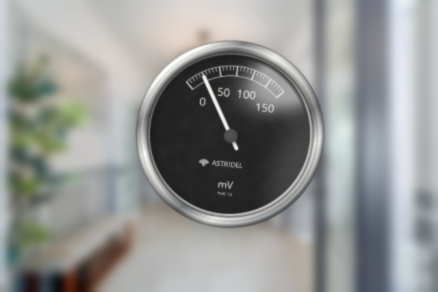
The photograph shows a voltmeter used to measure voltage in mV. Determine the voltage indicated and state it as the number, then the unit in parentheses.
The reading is 25 (mV)
